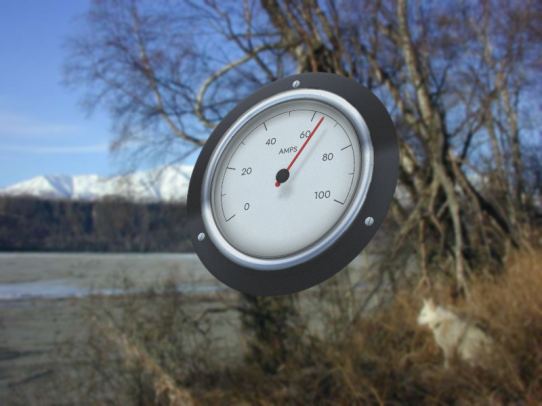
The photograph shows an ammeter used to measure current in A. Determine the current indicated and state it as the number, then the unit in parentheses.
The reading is 65 (A)
